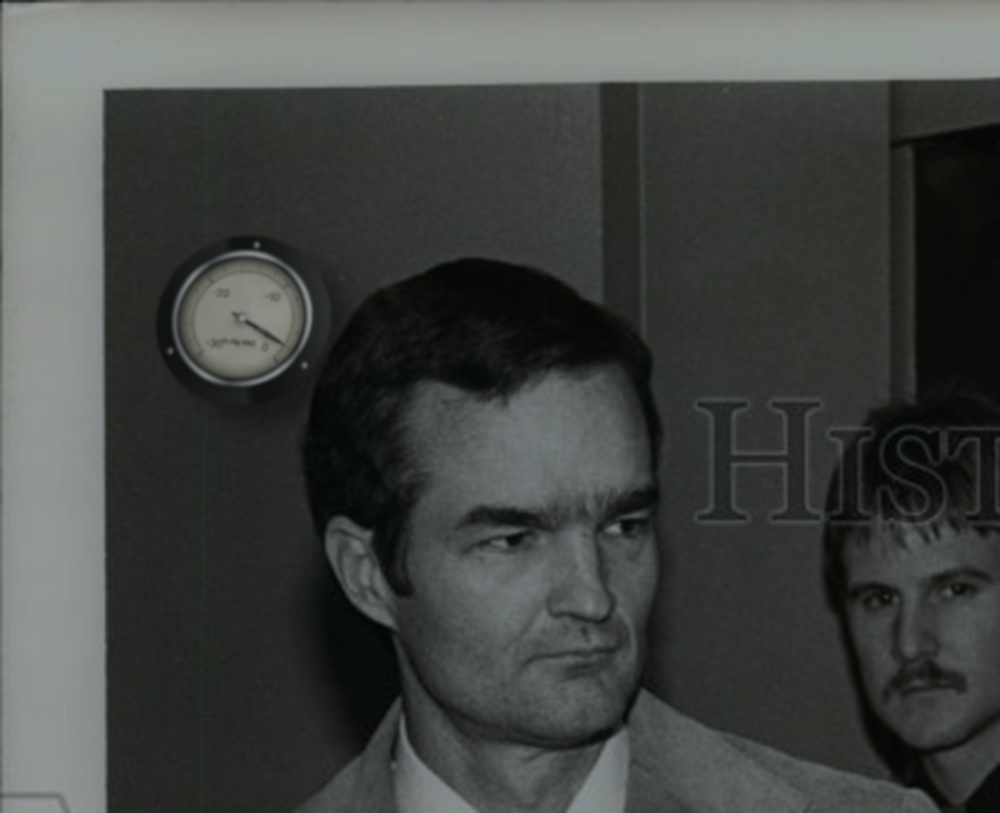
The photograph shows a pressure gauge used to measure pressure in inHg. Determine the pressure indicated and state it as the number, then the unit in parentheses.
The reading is -2 (inHg)
